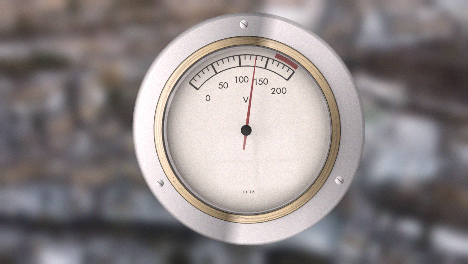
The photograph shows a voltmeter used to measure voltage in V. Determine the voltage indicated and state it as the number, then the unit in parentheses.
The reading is 130 (V)
